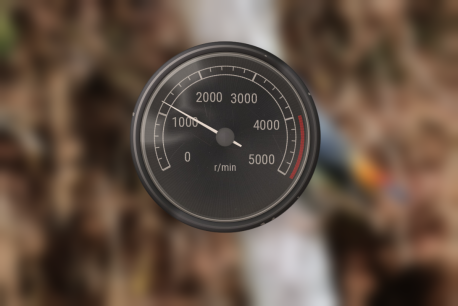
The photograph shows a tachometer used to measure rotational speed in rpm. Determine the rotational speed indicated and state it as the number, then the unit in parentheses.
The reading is 1200 (rpm)
